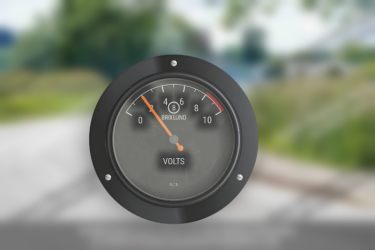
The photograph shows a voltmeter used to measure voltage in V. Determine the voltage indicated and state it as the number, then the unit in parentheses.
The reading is 2 (V)
